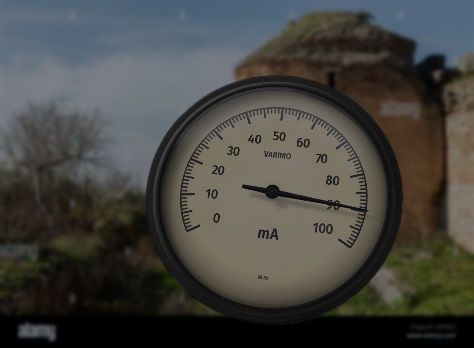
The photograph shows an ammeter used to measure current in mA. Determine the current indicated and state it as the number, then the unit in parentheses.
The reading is 90 (mA)
